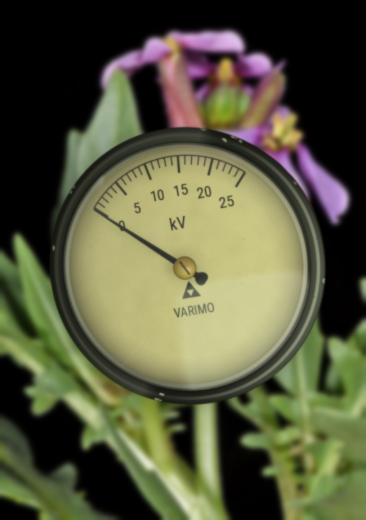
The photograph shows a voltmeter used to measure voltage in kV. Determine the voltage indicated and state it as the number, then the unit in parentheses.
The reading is 0 (kV)
